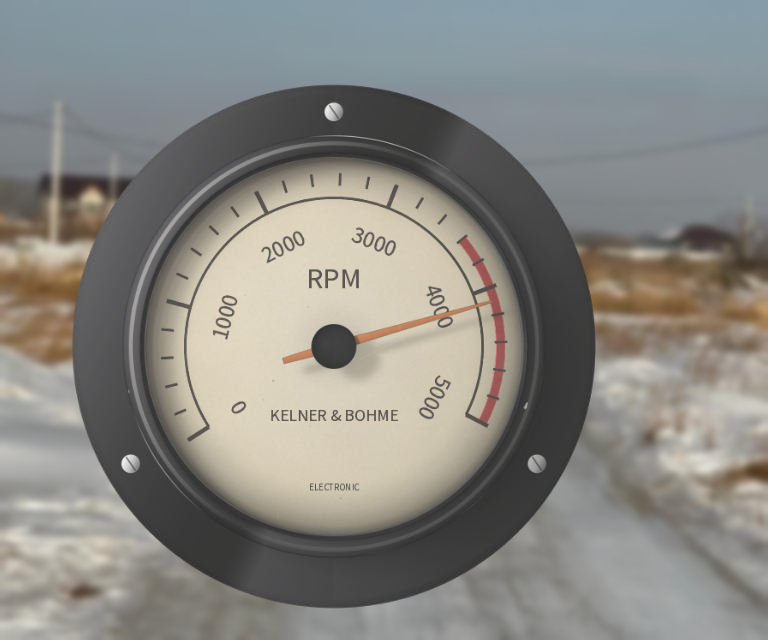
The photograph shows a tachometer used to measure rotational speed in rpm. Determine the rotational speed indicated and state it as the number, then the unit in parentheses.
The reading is 4100 (rpm)
